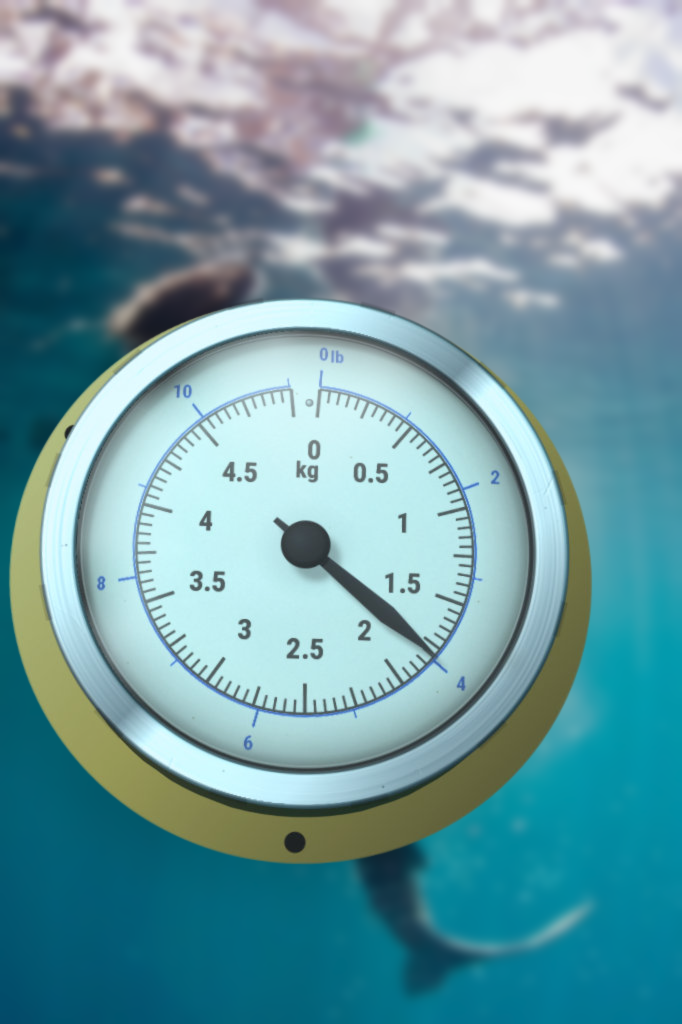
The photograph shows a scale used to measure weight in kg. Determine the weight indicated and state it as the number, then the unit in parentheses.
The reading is 1.8 (kg)
